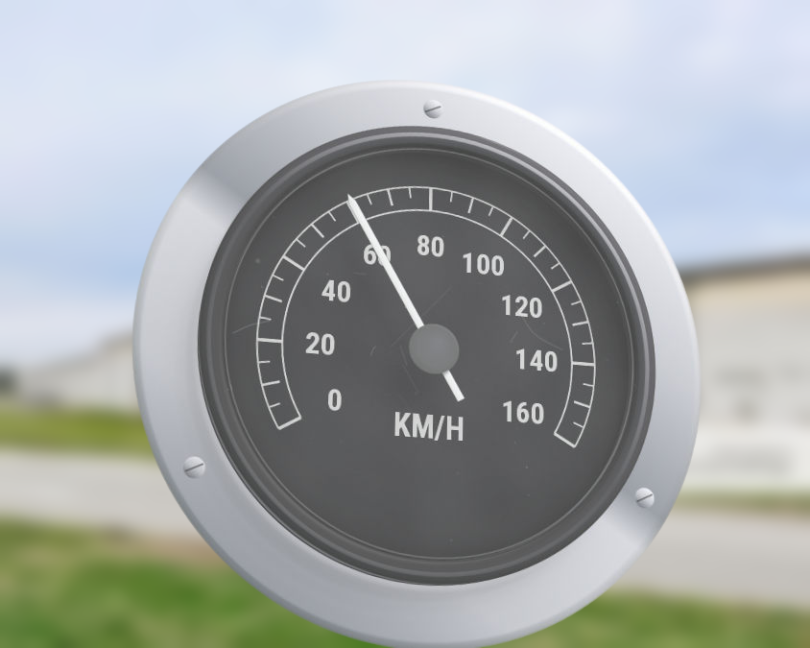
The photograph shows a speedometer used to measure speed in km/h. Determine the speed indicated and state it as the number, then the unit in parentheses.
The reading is 60 (km/h)
